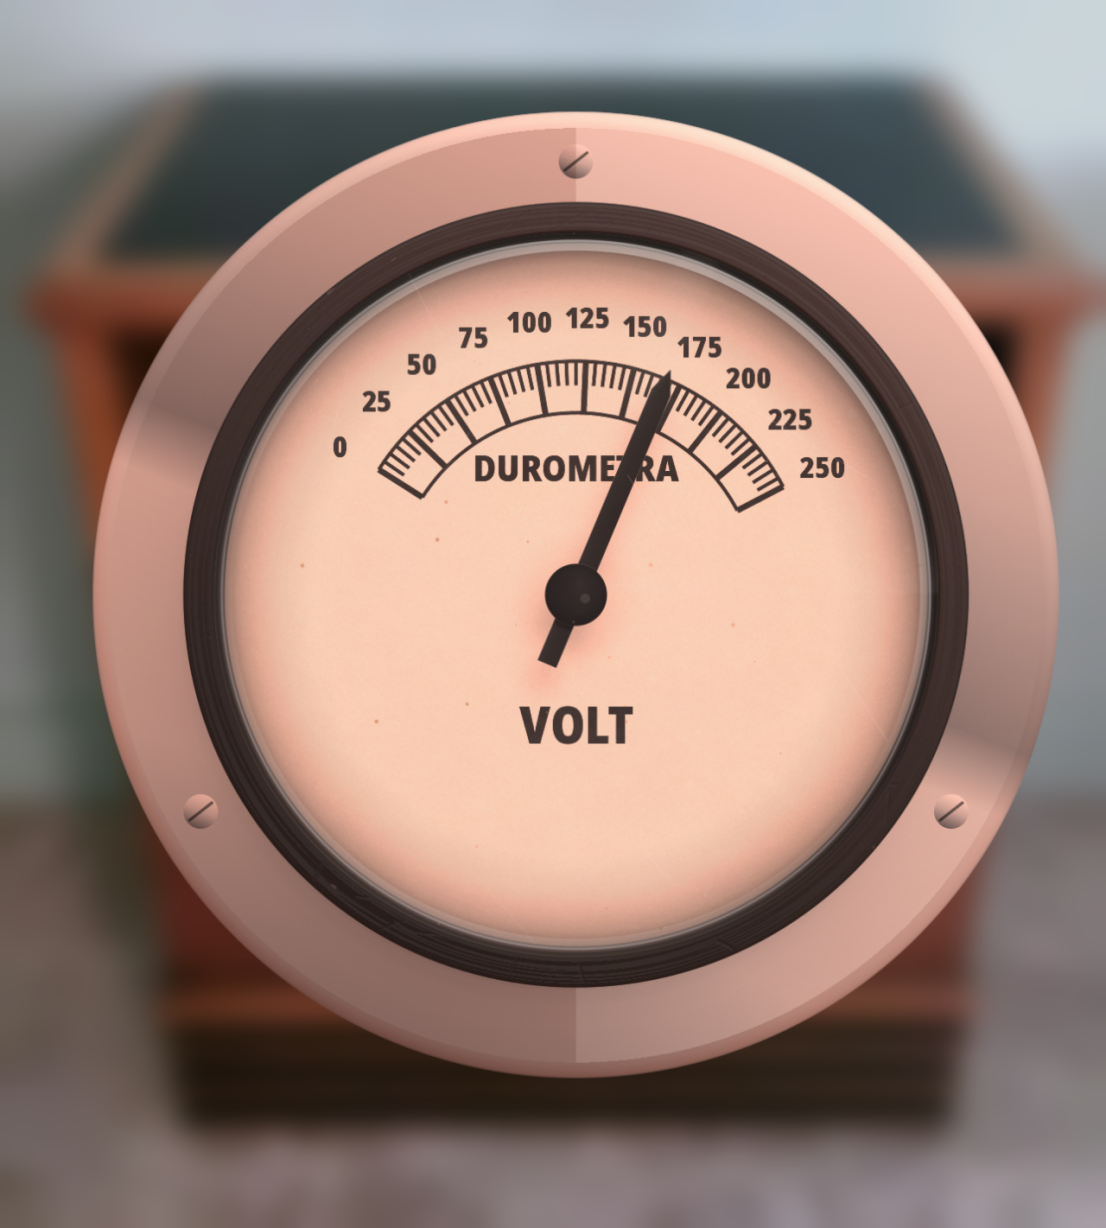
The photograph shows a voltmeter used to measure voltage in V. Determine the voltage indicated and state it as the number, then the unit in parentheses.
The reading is 167.5 (V)
